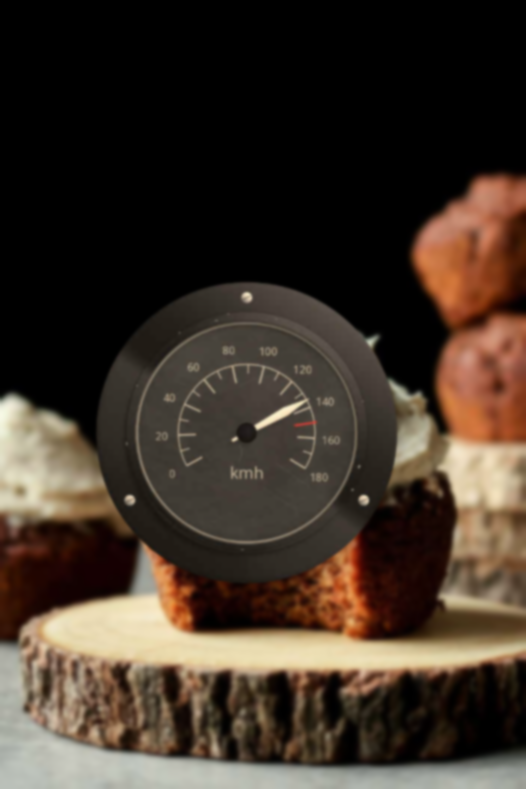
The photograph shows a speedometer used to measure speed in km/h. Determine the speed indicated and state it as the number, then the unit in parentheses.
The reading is 135 (km/h)
